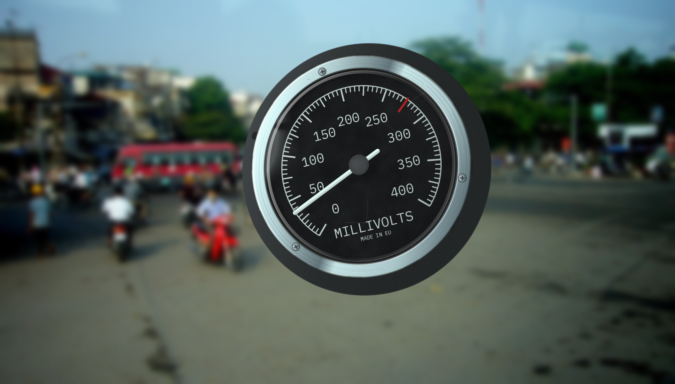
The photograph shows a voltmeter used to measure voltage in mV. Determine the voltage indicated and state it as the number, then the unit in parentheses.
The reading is 35 (mV)
